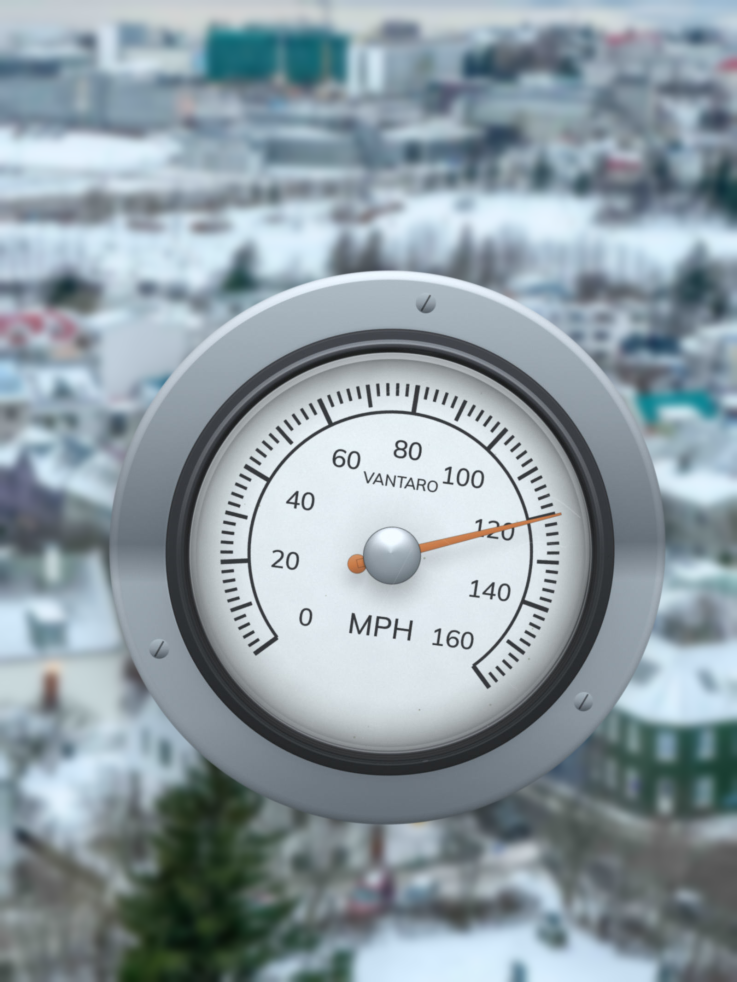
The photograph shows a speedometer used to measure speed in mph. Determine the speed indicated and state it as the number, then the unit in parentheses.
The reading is 120 (mph)
